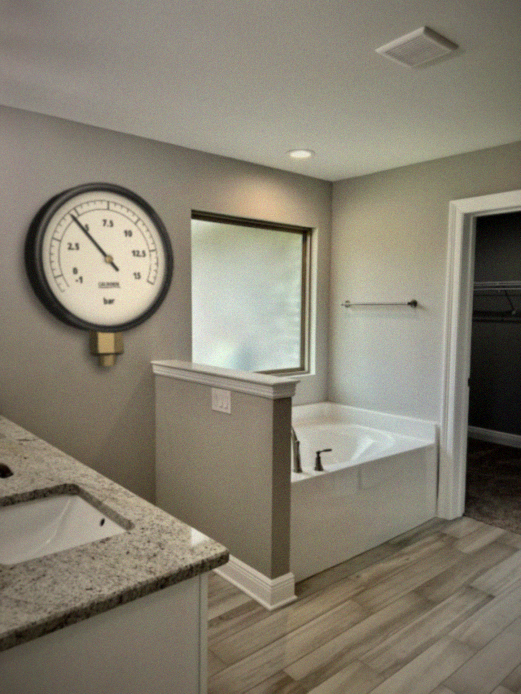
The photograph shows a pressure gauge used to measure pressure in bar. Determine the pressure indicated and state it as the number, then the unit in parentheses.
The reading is 4.5 (bar)
